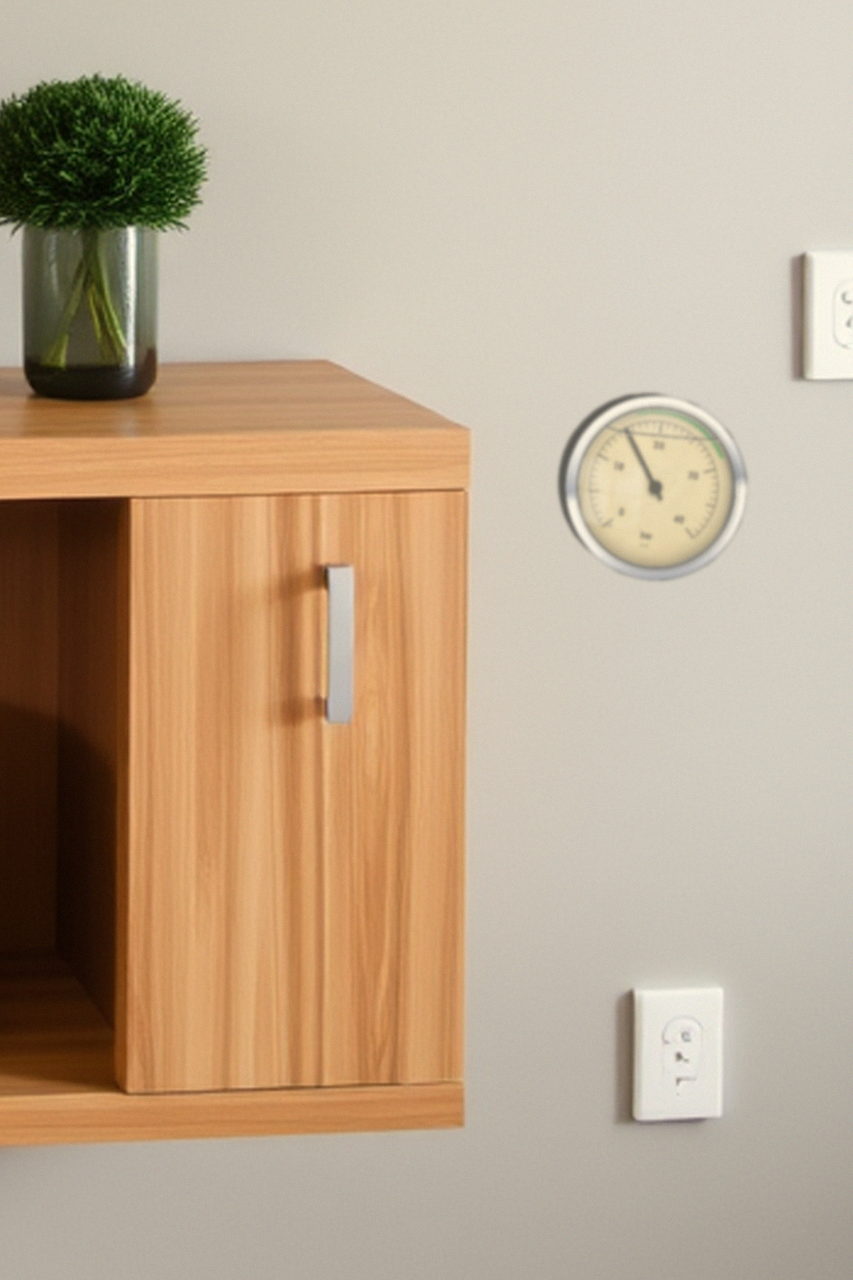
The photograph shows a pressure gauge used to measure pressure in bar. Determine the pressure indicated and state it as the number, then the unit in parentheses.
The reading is 15 (bar)
